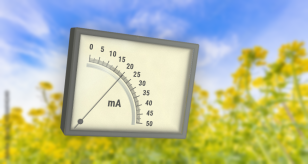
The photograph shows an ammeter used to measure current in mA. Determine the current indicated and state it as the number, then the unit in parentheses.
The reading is 20 (mA)
